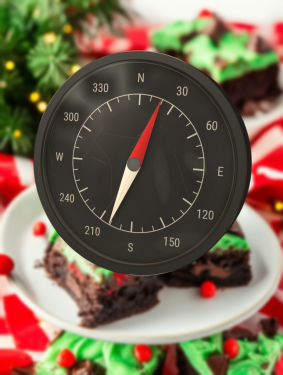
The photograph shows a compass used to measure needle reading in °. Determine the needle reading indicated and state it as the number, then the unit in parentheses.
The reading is 20 (°)
